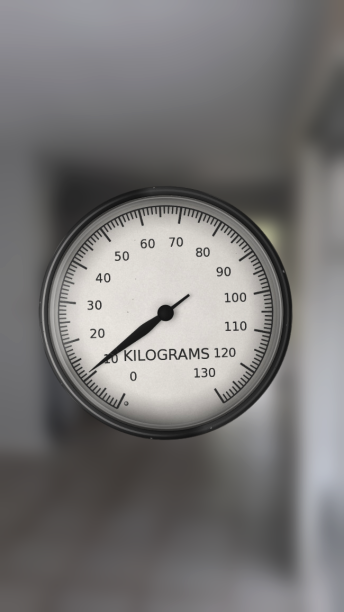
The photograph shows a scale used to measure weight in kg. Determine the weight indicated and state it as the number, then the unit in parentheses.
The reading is 11 (kg)
